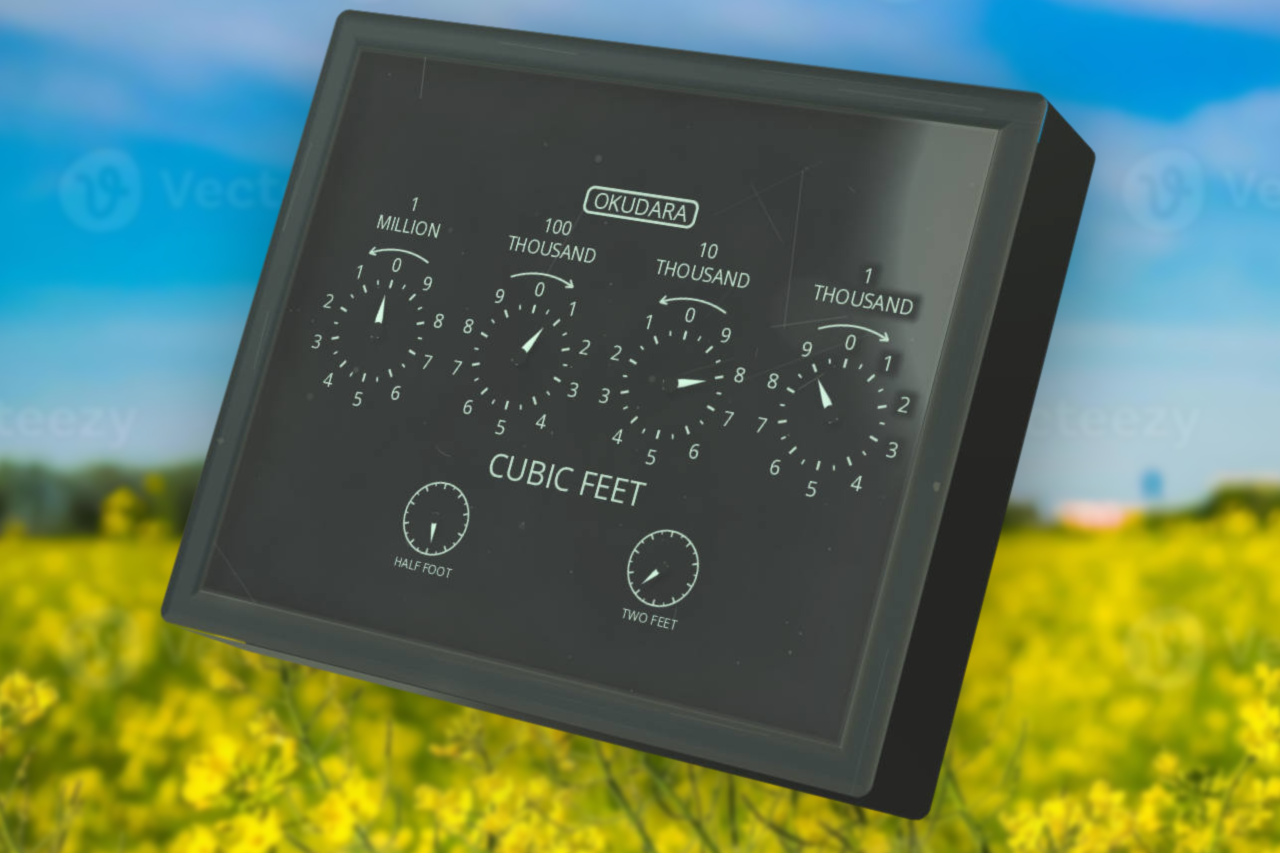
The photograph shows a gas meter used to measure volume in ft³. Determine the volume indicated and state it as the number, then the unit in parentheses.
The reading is 7900 (ft³)
